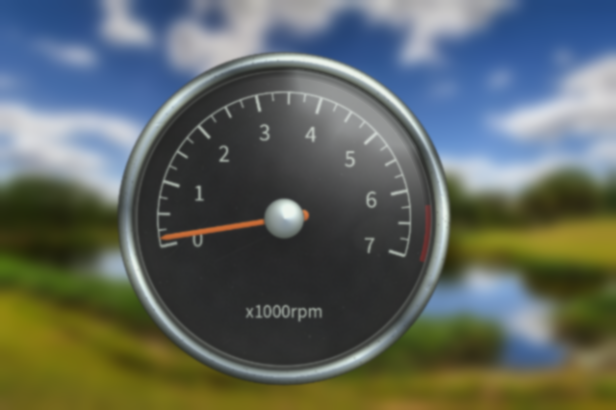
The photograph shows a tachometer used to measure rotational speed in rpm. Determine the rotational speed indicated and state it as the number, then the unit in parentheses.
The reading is 125 (rpm)
